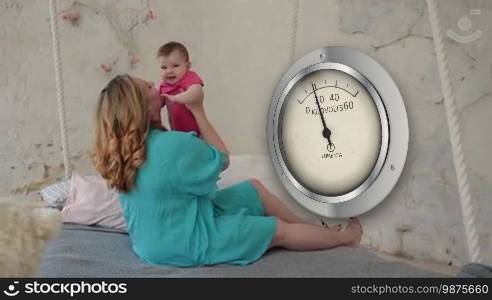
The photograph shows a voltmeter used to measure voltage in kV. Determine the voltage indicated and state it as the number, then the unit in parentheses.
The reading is 20 (kV)
